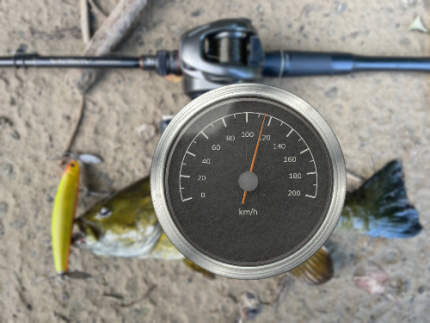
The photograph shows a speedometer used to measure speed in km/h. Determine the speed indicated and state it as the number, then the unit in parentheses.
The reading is 115 (km/h)
